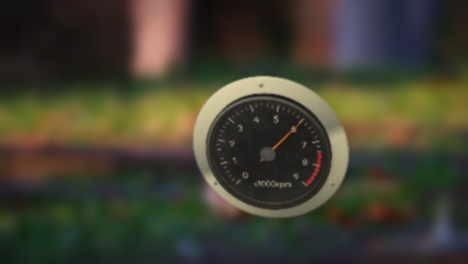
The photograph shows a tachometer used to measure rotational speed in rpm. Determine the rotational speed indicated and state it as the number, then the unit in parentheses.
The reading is 6000 (rpm)
